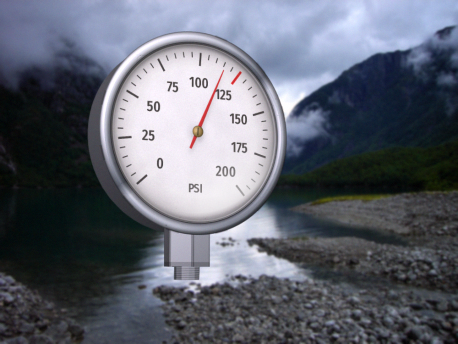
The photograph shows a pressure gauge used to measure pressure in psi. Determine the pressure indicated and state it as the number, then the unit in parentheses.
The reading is 115 (psi)
